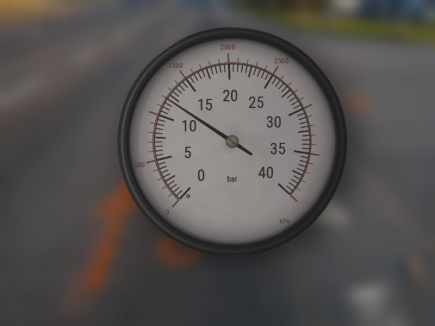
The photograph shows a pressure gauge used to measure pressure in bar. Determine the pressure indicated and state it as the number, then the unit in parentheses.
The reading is 12 (bar)
